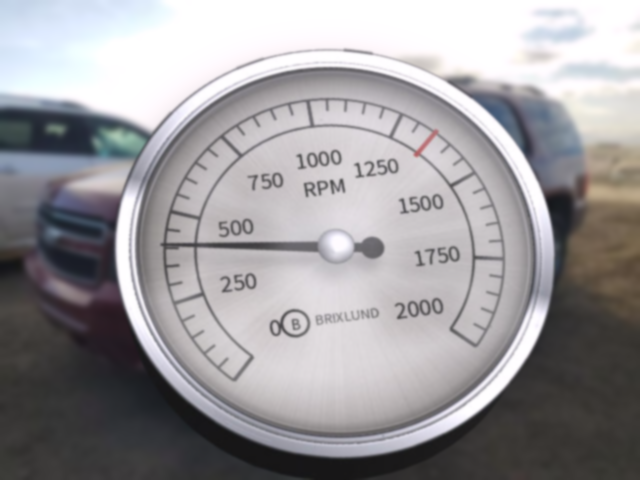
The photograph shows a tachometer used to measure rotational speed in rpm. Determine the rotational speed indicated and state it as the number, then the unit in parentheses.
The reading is 400 (rpm)
